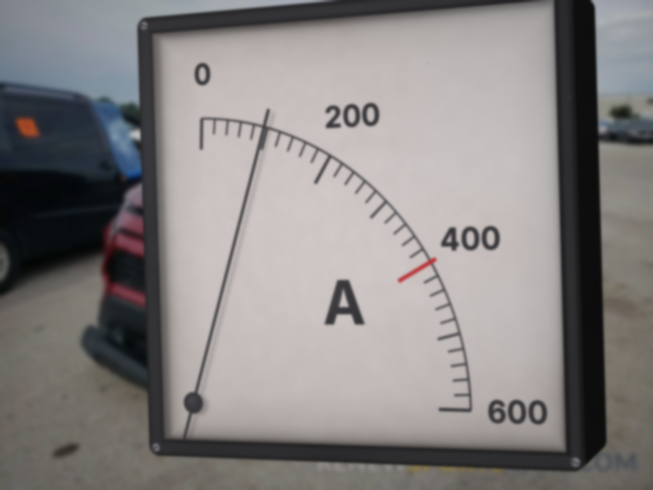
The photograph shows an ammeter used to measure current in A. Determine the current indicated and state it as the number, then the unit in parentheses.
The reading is 100 (A)
